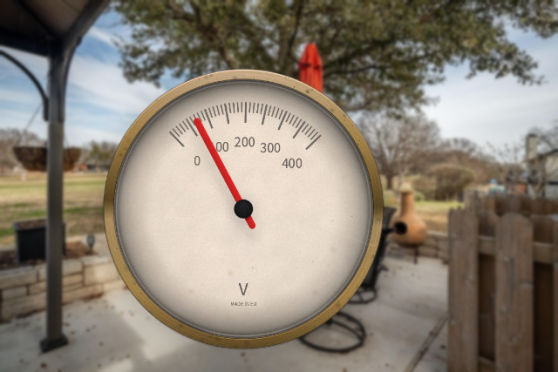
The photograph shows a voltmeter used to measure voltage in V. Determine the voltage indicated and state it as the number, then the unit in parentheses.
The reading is 70 (V)
